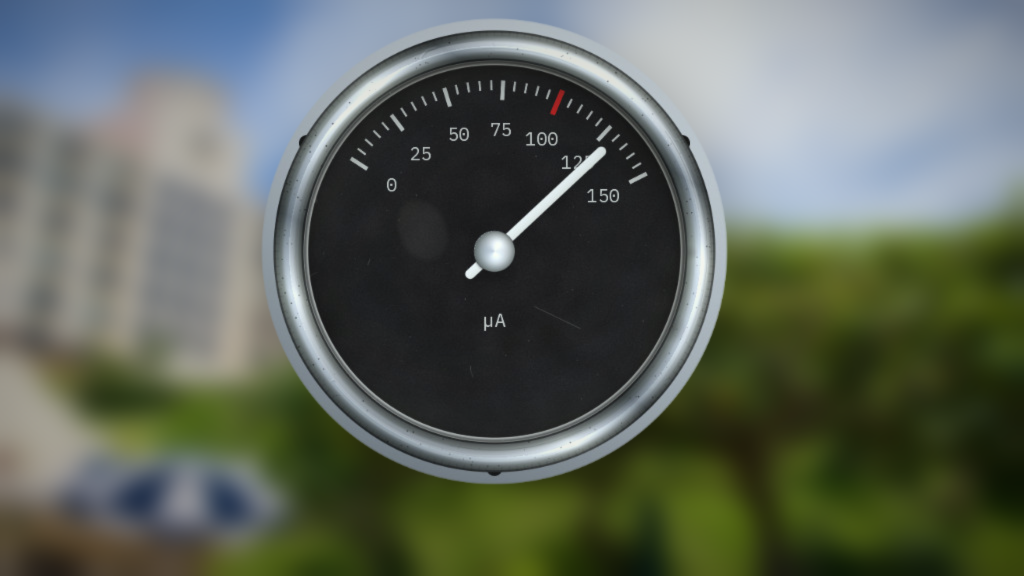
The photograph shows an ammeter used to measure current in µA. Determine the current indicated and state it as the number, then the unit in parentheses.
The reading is 130 (µA)
